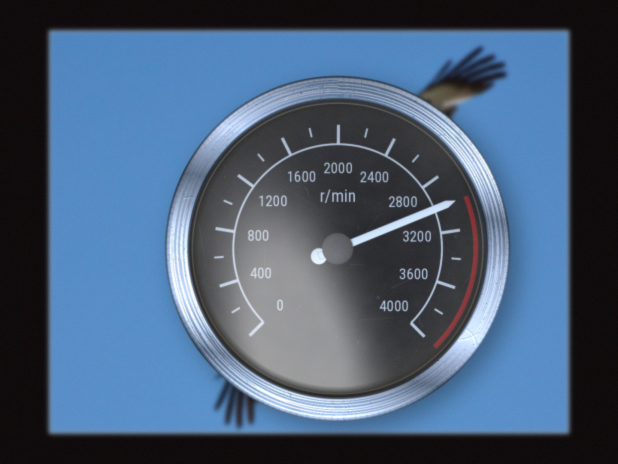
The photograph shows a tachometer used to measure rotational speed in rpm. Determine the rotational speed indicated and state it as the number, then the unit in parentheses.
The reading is 3000 (rpm)
